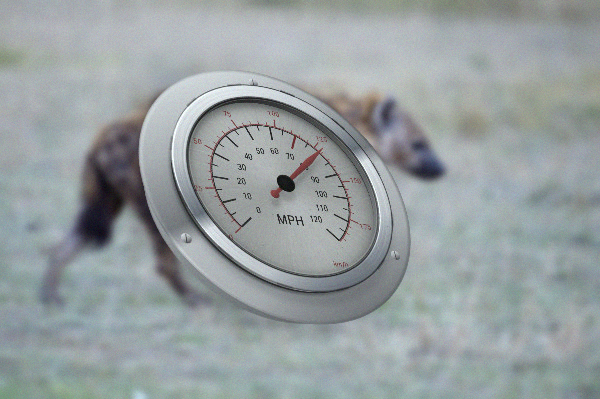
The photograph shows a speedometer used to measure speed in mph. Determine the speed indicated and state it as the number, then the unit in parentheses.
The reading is 80 (mph)
